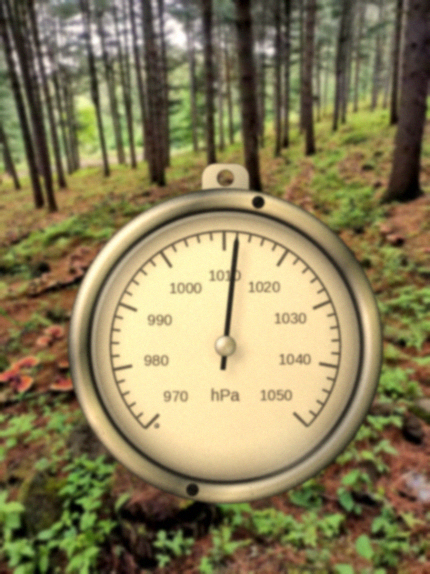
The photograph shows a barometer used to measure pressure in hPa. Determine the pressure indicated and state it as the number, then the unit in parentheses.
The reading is 1012 (hPa)
